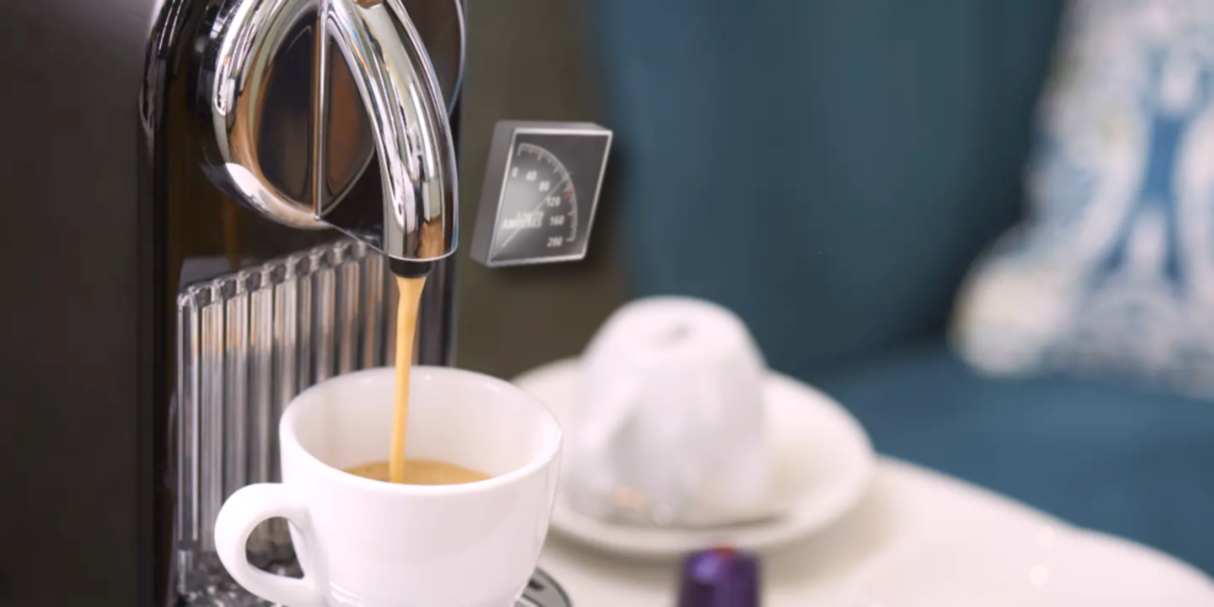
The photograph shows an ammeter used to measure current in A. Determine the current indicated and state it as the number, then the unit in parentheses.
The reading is 100 (A)
